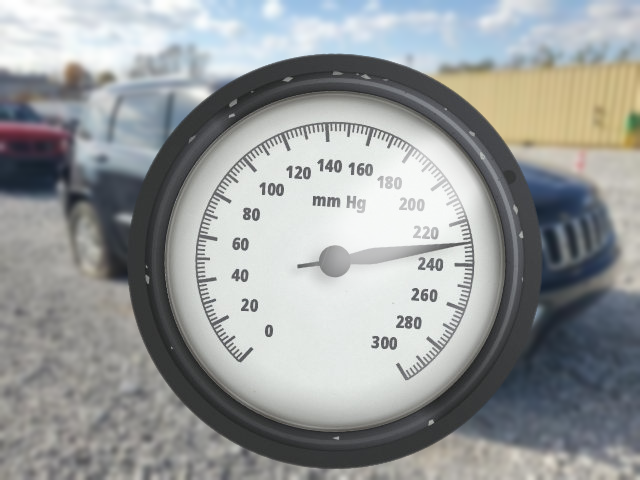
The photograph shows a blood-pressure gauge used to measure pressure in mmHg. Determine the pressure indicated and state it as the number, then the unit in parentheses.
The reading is 230 (mmHg)
